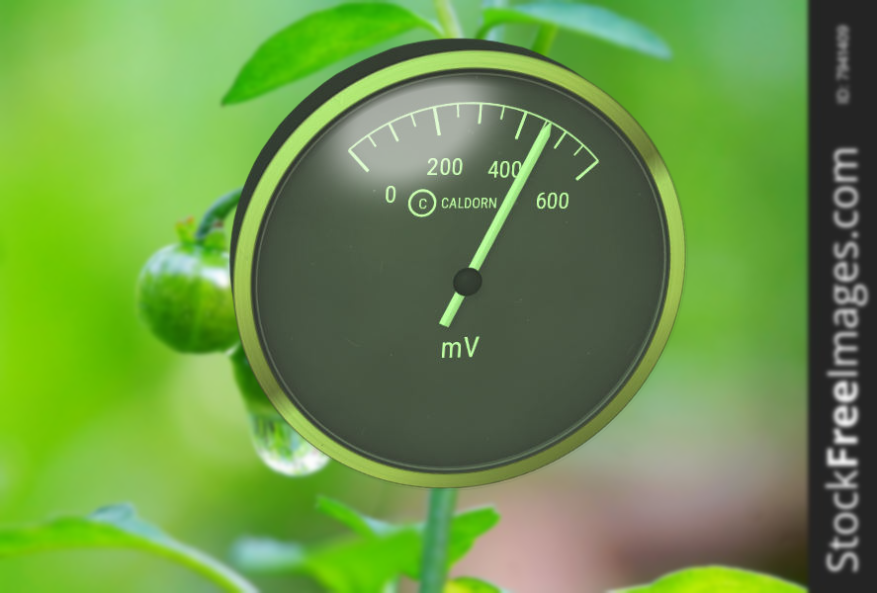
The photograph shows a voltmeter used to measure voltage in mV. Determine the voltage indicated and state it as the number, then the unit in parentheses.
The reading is 450 (mV)
